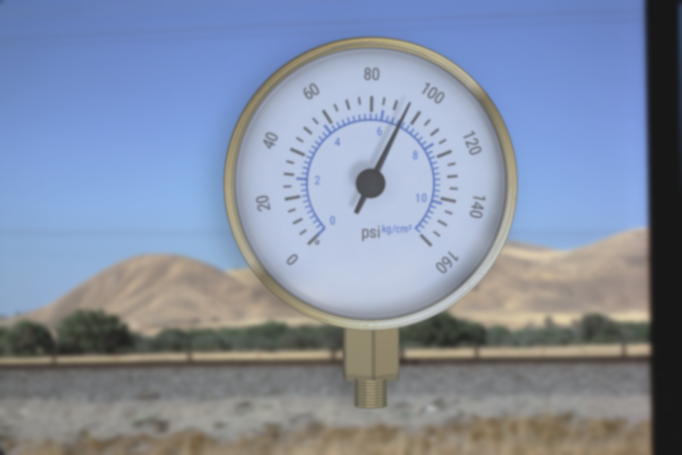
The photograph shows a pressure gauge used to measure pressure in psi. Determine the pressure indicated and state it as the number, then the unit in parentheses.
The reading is 95 (psi)
